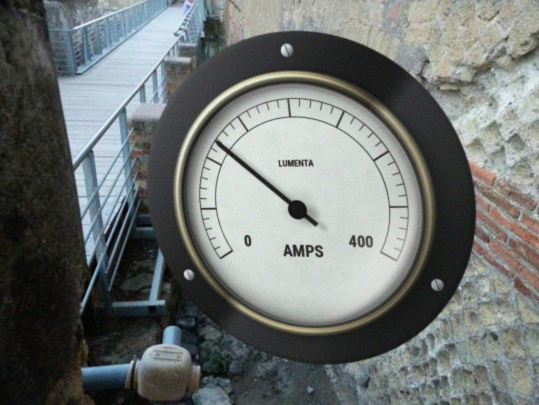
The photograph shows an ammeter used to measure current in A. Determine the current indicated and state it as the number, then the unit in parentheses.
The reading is 120 (A)
